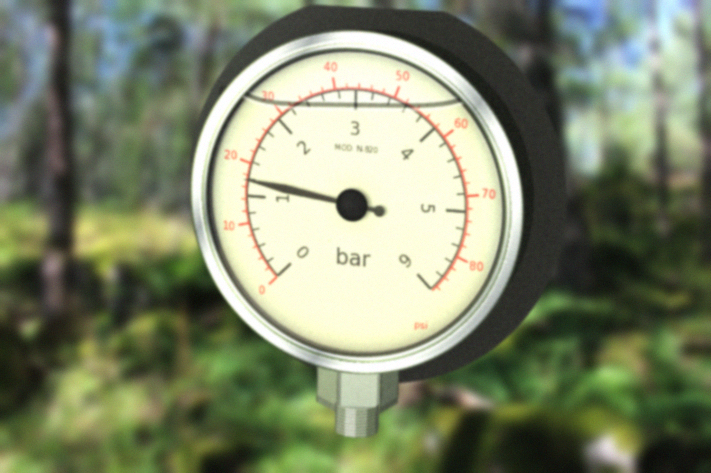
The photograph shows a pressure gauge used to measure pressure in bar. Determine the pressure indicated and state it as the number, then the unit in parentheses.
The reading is 1.2 (bar)
